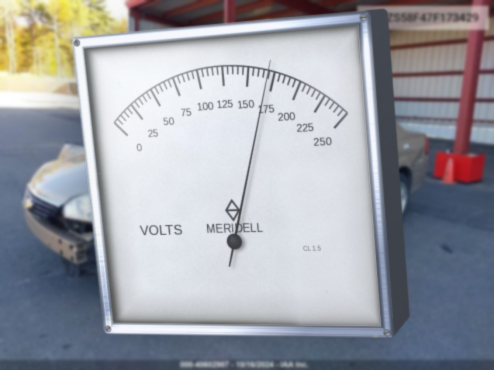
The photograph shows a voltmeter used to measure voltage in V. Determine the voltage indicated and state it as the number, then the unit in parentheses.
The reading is 170 (V)
